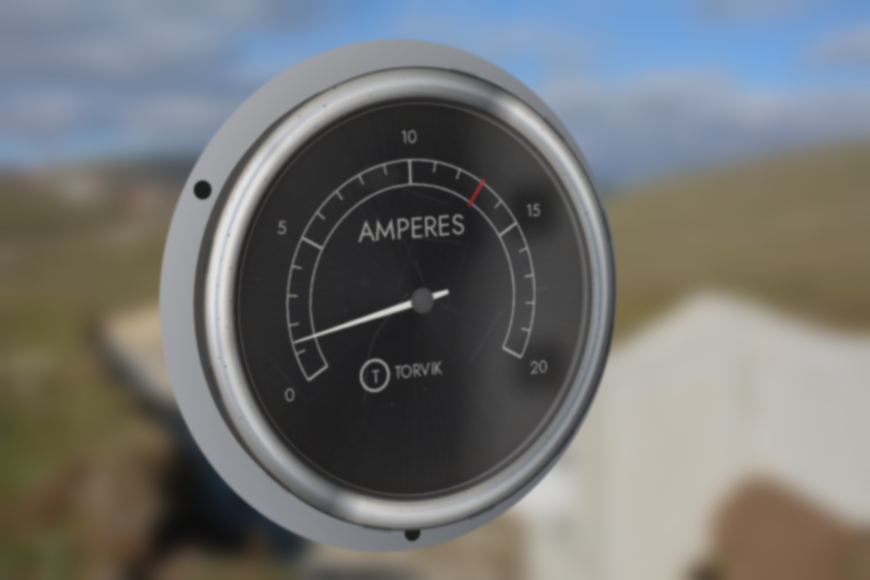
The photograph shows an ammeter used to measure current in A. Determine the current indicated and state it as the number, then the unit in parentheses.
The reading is 1.5 (A)
